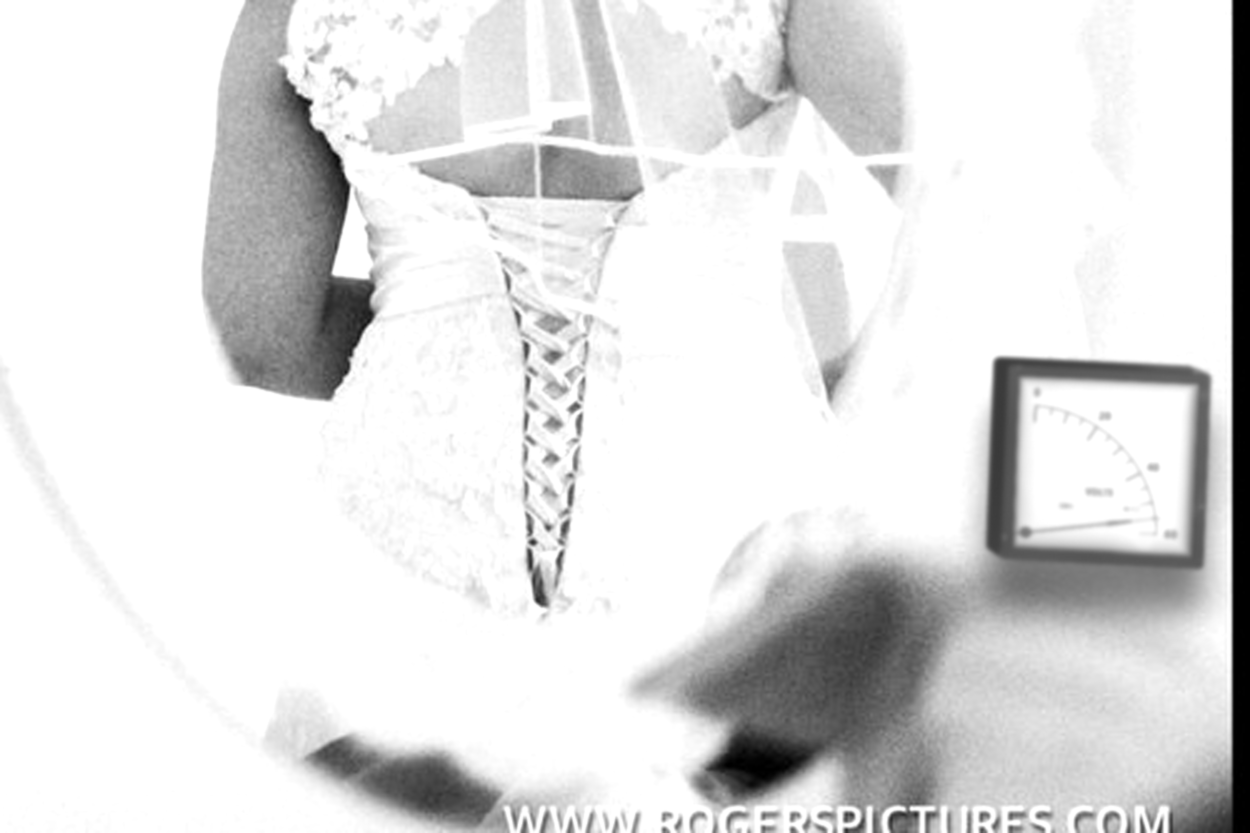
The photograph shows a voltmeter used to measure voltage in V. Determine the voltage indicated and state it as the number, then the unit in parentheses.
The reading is 55 (V)
